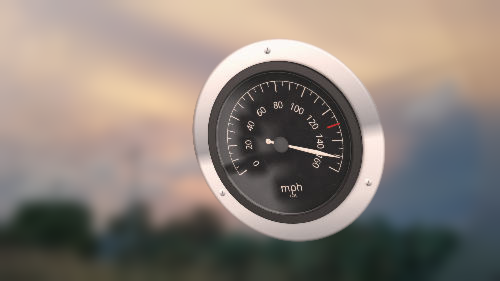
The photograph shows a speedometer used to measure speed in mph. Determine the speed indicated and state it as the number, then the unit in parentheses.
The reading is 150 (mph)
